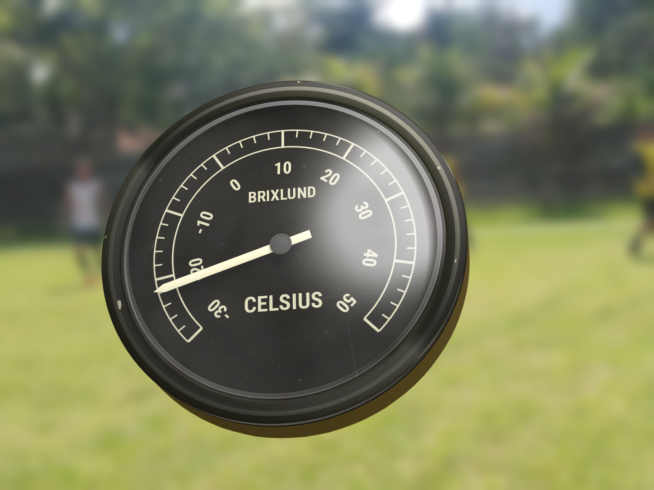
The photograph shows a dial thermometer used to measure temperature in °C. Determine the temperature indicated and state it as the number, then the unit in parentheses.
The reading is -22 (°C)
